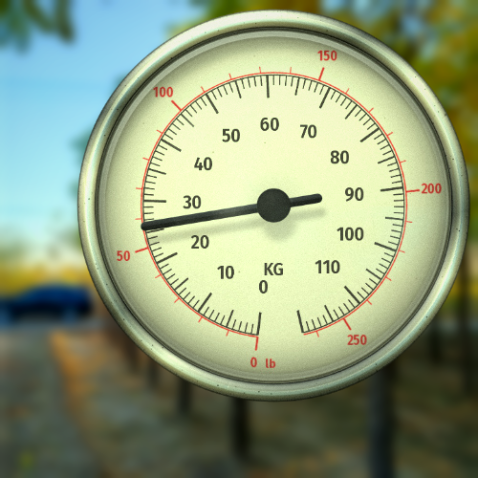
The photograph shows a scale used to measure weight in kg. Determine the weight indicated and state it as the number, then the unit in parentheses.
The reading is 26 (kg)
